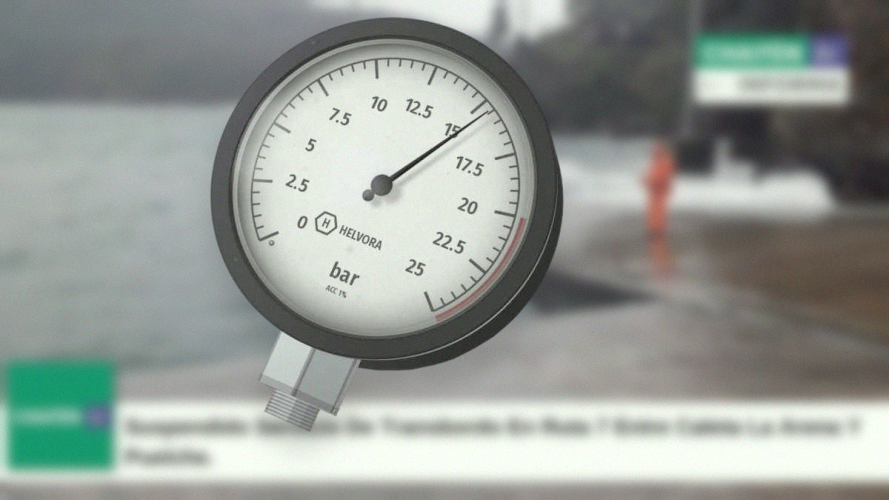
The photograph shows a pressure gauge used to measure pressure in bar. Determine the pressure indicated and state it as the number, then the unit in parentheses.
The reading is 15.5 (bar)
